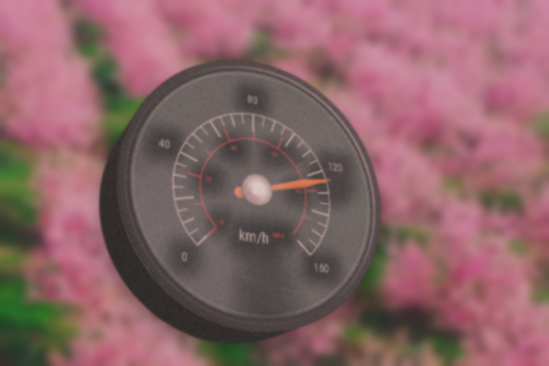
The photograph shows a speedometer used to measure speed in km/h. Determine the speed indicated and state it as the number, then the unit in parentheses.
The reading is 125 (km/h)
